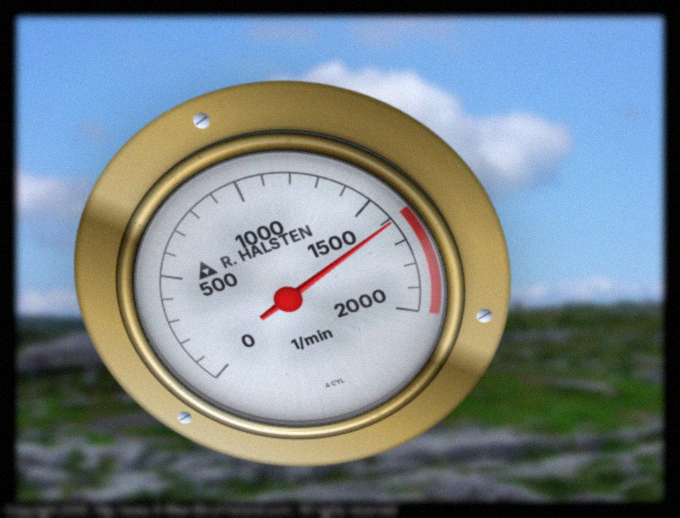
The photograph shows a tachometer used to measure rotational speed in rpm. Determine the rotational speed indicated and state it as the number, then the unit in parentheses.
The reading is 1600 (rpm)
